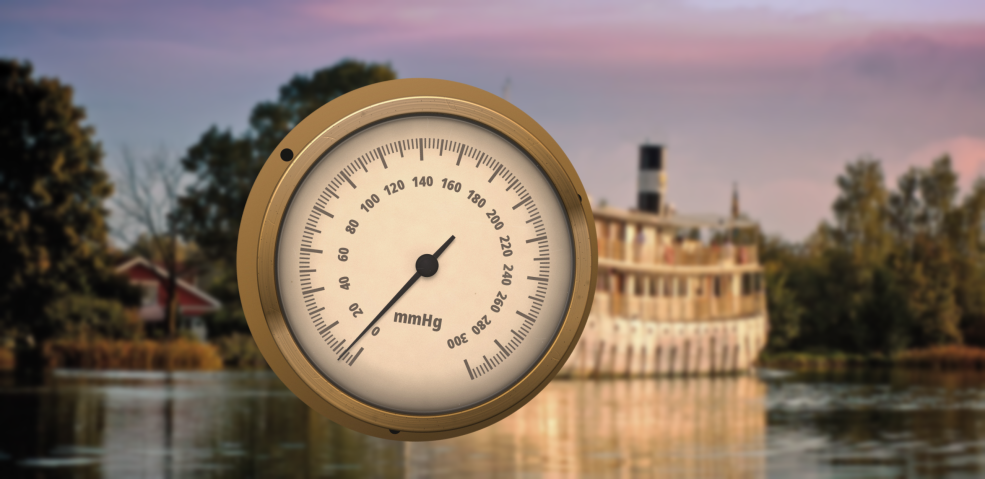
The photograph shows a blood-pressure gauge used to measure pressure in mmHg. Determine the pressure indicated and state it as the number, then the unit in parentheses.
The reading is 6 (mmHg)
